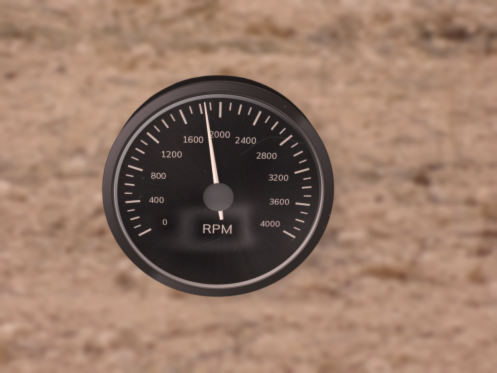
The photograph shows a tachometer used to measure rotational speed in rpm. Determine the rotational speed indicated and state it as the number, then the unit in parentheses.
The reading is 1850 (rpm)
